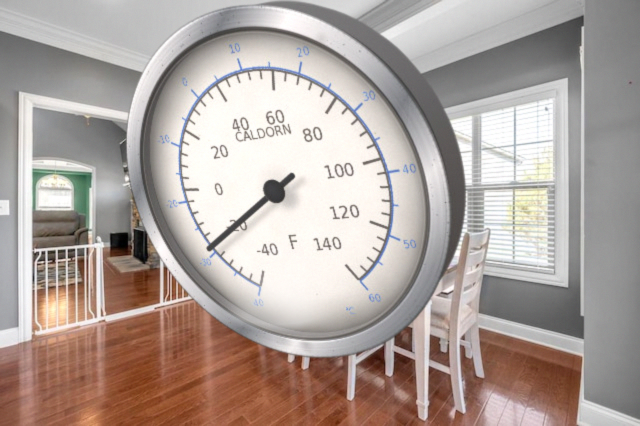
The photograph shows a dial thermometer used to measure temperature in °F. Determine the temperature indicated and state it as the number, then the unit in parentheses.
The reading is -20 (°F)
